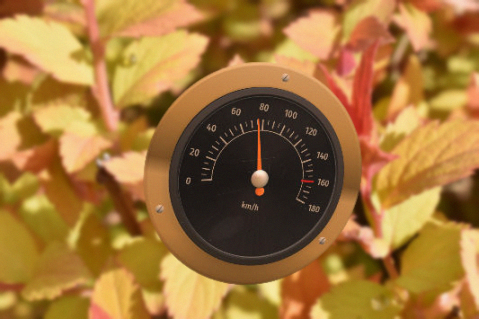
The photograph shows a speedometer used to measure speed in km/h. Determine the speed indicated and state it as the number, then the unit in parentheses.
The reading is 75 (km/h)
